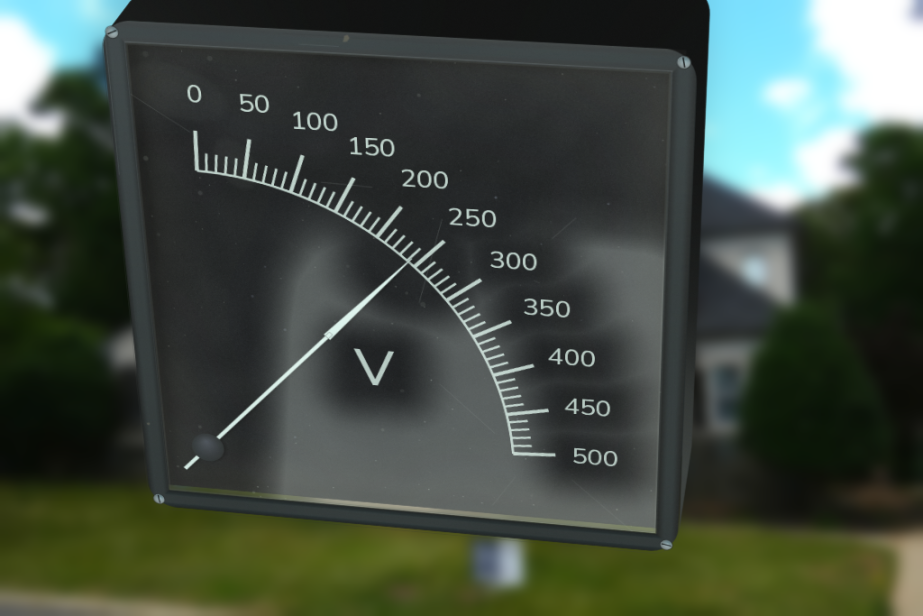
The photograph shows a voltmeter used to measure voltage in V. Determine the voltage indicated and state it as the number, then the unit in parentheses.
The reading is 240 (V)
